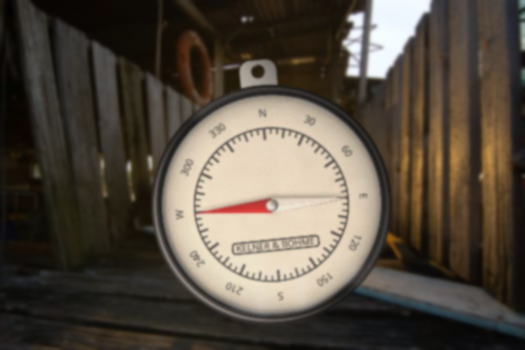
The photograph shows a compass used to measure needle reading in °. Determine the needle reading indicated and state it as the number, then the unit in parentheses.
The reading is 270 (°)
